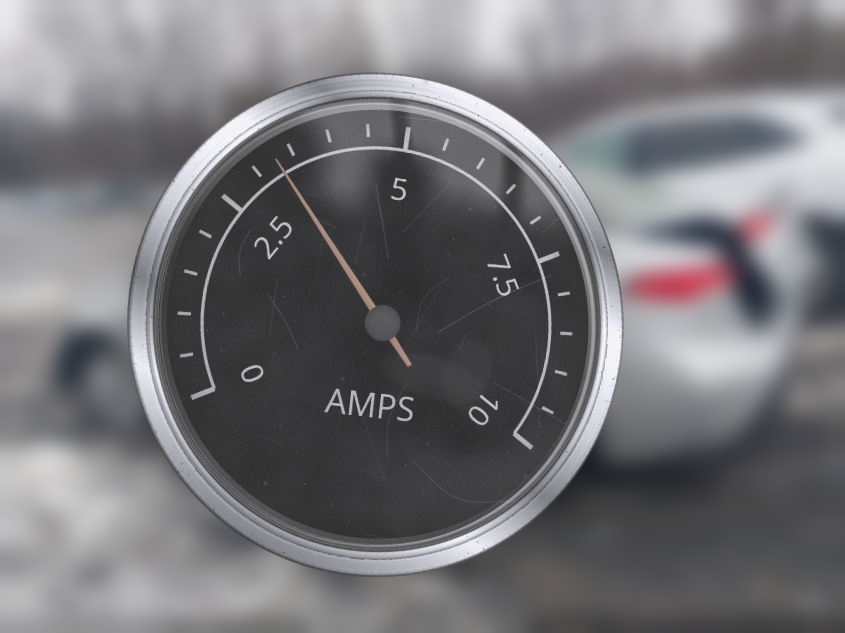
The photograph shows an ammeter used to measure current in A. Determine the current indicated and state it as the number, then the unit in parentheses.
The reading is 3.25 (A)
